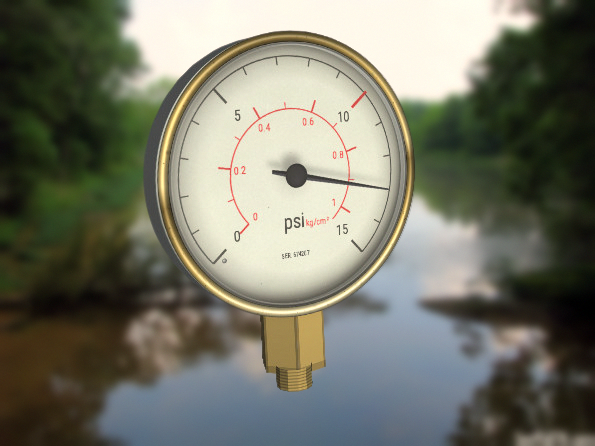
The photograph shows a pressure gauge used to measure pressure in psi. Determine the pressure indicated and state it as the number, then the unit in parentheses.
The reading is 13 (psi)
